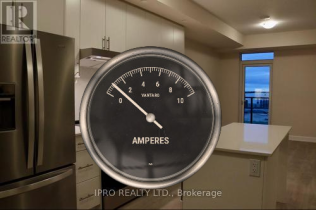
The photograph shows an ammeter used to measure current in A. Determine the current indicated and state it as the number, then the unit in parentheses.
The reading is 1 (A)
